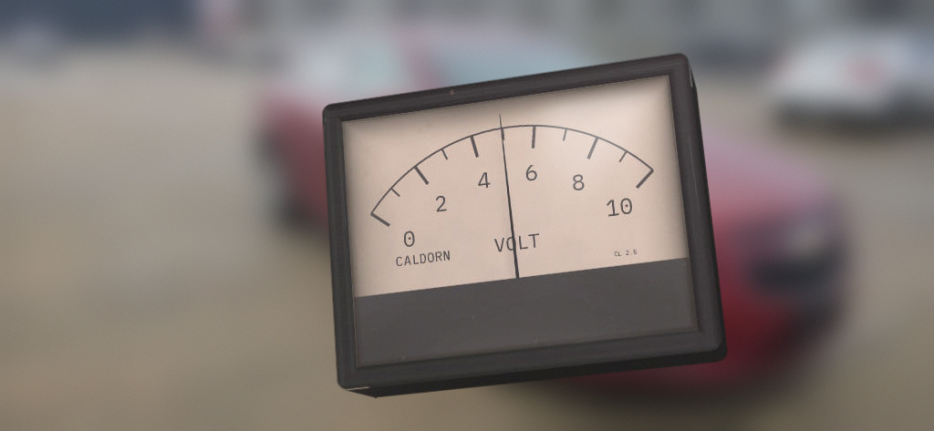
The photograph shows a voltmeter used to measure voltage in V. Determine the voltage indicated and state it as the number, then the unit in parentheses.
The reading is 5 (V)
